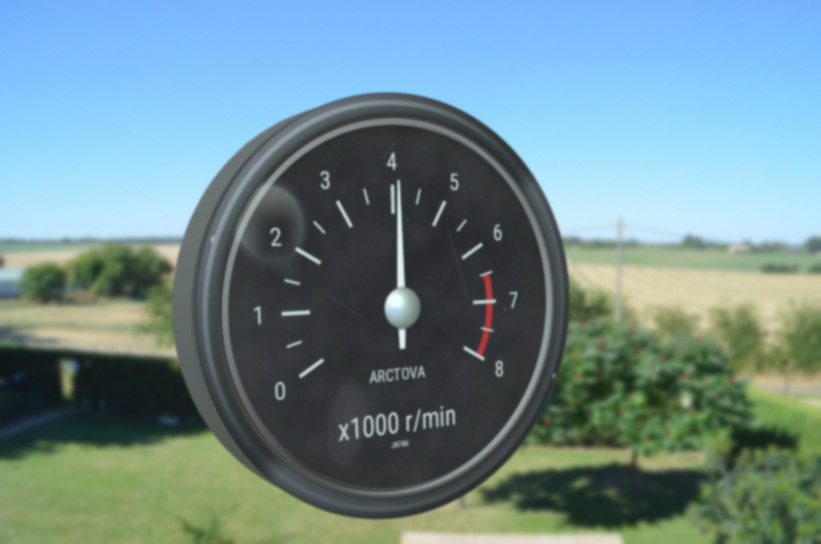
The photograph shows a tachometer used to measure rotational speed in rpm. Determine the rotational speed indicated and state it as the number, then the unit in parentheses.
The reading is 4000 (rpm)
